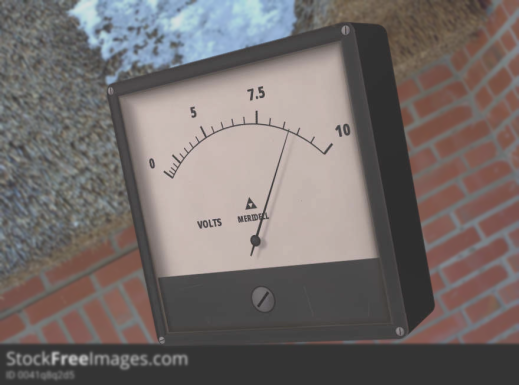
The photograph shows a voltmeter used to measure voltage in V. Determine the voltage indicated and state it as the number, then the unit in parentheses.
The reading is 8.75 (V)
